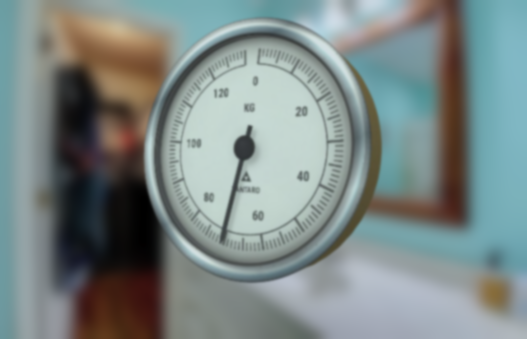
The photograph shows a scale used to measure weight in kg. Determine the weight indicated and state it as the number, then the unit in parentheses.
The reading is 70 (kg)
